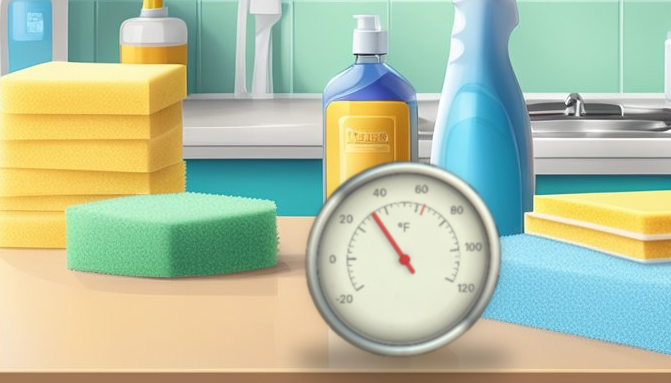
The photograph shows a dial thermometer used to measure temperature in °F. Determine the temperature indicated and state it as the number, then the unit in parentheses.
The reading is 32 (°F)
